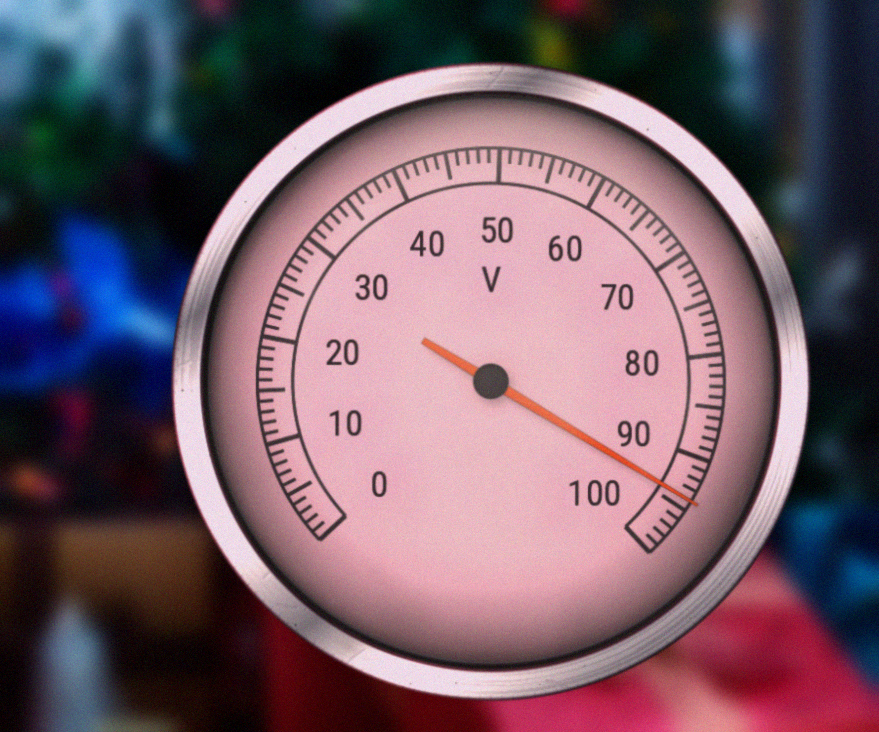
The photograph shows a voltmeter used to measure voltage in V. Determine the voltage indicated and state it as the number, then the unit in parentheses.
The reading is 94 (V)
